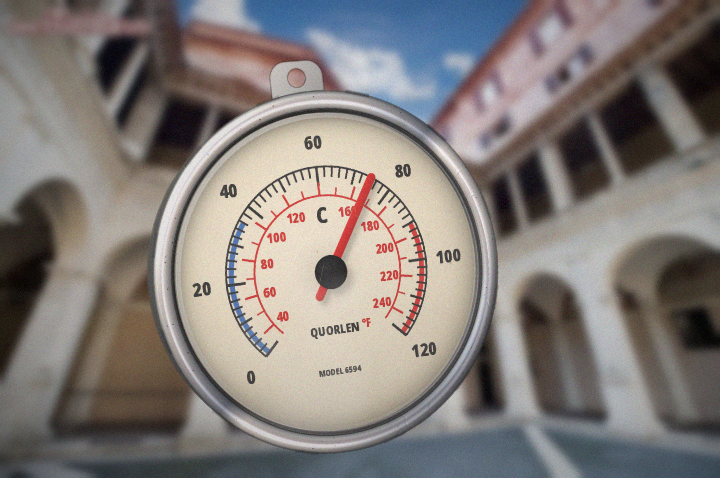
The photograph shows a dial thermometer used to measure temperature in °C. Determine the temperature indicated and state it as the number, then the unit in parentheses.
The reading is 74 (°C)
